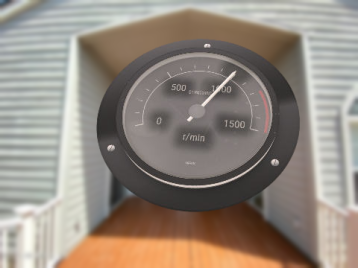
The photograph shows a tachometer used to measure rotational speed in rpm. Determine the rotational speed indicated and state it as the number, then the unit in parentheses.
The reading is 1000 (rpm)
